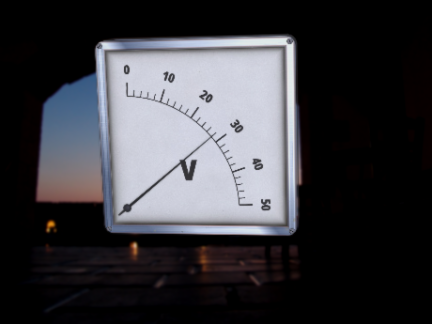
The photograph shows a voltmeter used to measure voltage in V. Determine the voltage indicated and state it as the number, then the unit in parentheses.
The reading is 28 (V)
